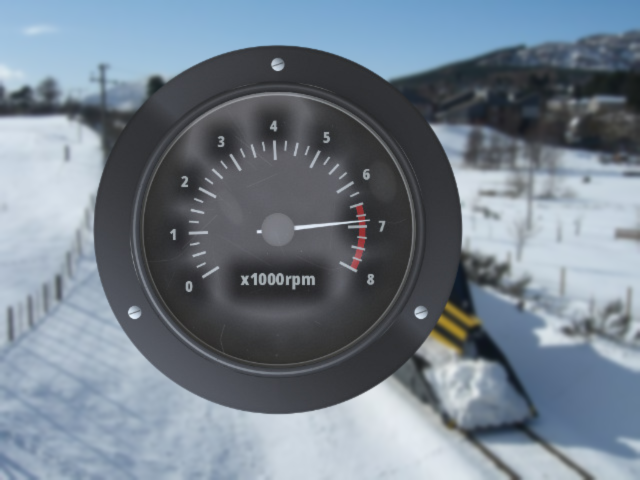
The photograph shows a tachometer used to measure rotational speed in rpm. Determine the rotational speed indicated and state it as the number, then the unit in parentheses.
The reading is 6875 (rpm)
